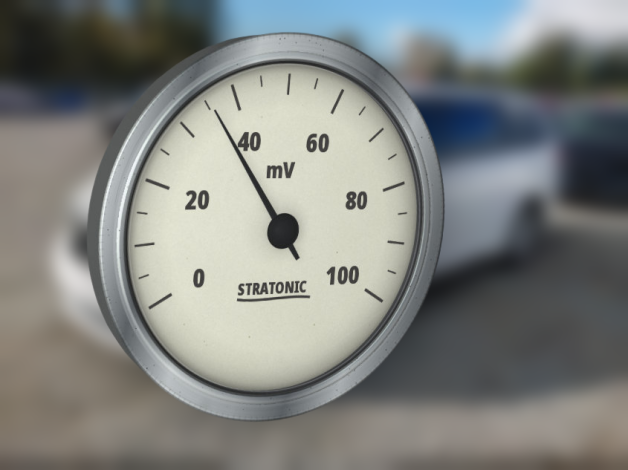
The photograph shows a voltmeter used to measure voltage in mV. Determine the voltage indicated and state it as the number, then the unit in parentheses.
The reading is 35 (mV)
